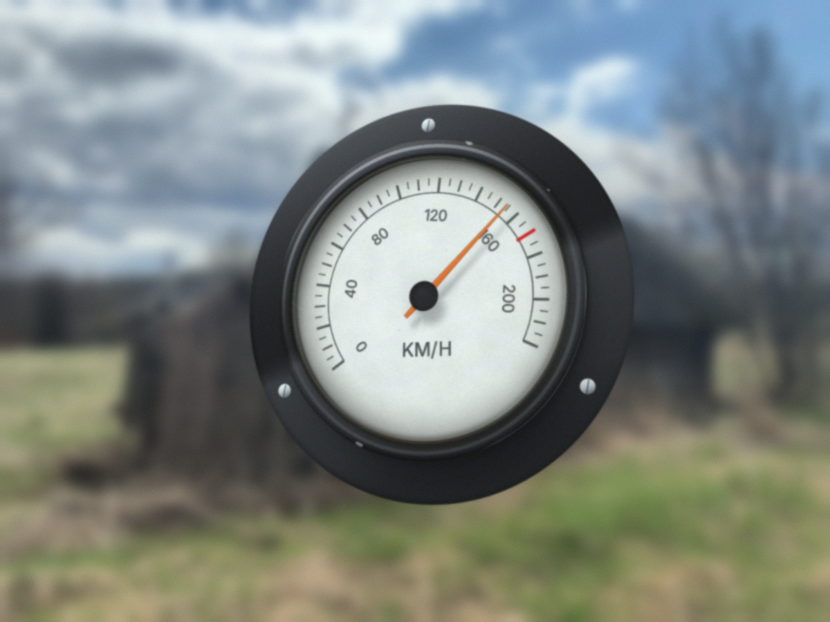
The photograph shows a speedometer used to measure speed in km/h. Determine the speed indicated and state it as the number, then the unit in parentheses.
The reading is 155 (km/h)
